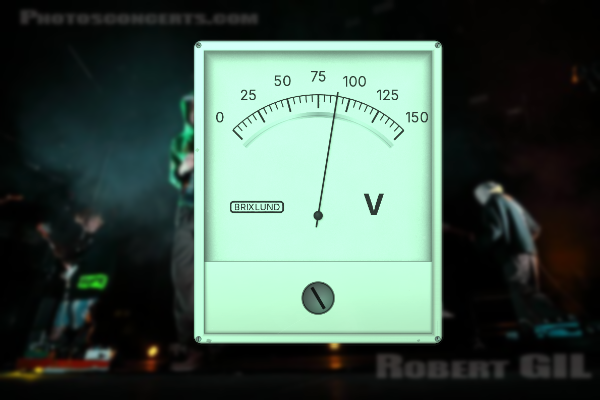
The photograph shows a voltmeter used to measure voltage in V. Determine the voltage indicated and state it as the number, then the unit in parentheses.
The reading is 90 (V)
